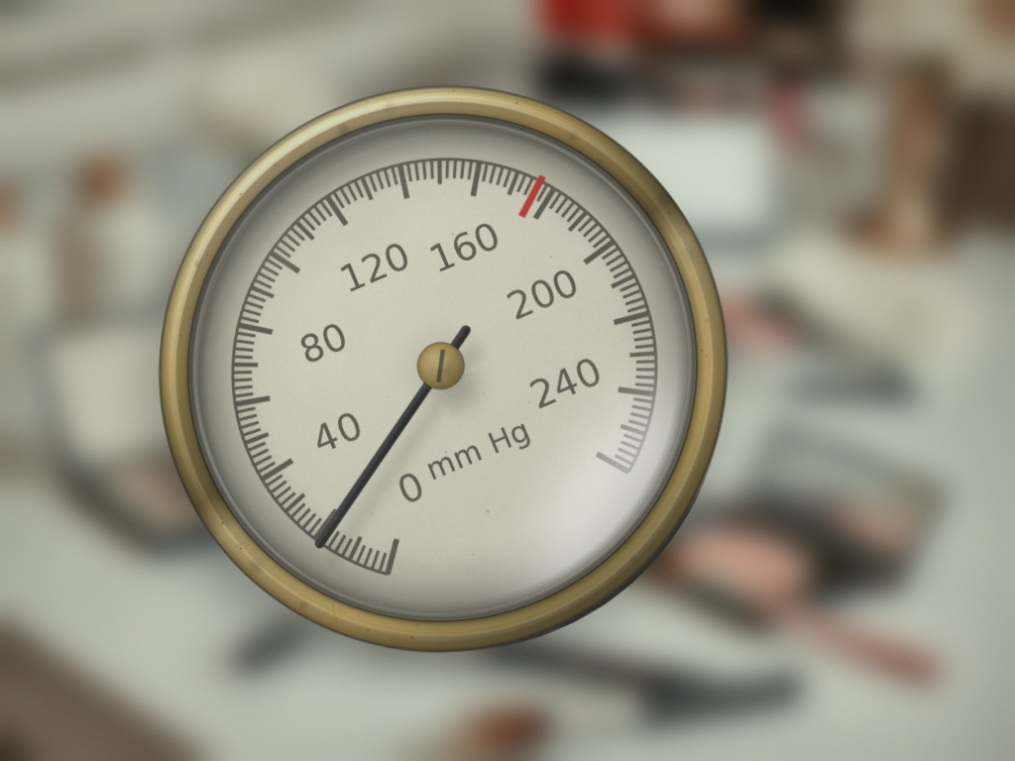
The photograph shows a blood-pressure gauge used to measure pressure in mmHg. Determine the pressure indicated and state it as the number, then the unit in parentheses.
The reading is 18 (mmHg)
